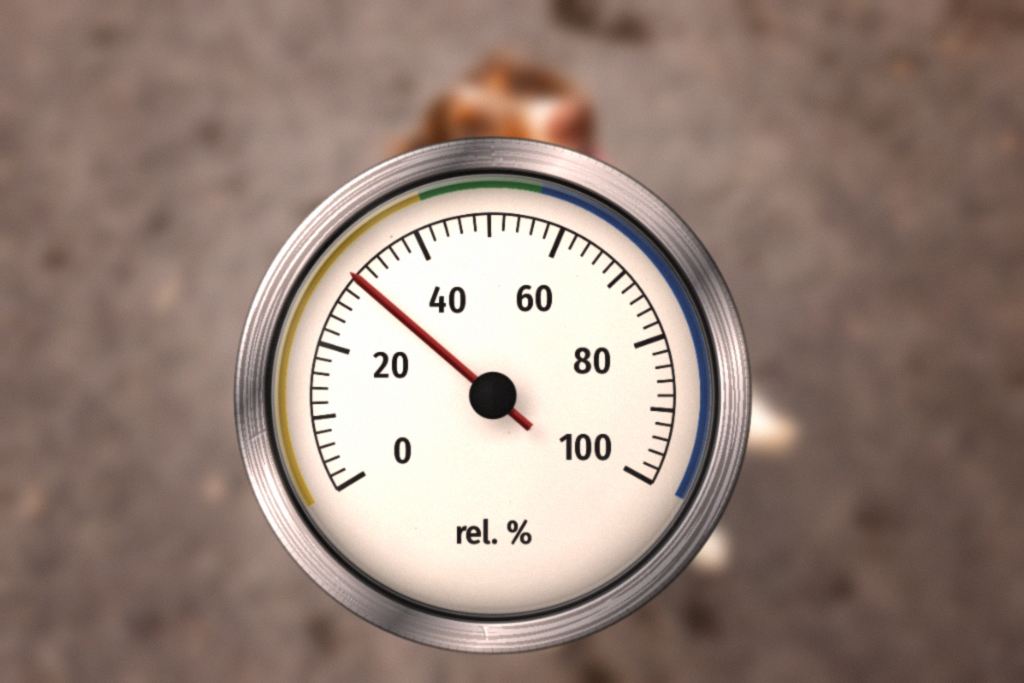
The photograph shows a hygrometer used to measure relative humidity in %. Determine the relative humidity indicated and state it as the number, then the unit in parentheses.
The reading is 30 (%)
